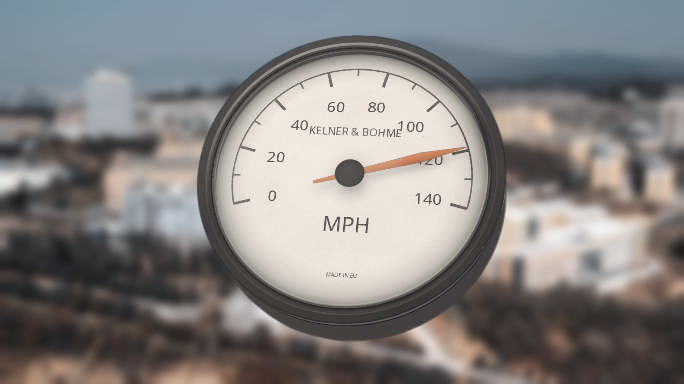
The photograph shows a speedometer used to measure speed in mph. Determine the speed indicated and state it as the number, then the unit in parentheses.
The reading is 120 (mph)
